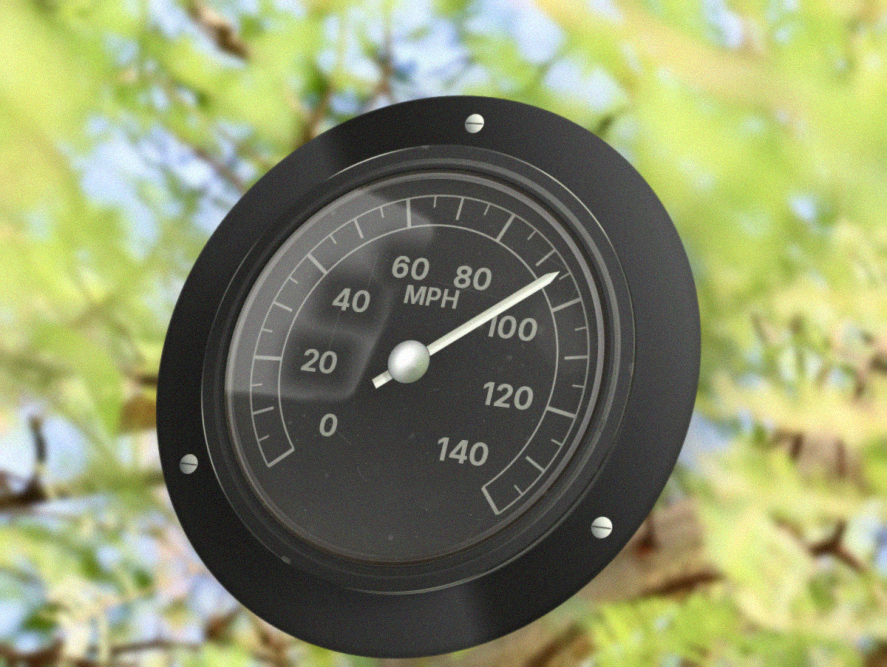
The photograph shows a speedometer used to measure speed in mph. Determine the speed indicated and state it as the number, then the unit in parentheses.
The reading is 95 (mph)
